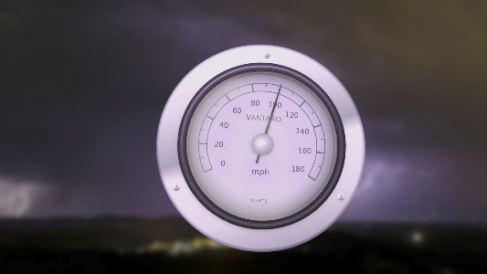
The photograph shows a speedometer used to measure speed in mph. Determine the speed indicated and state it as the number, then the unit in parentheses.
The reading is 100 (mph)
